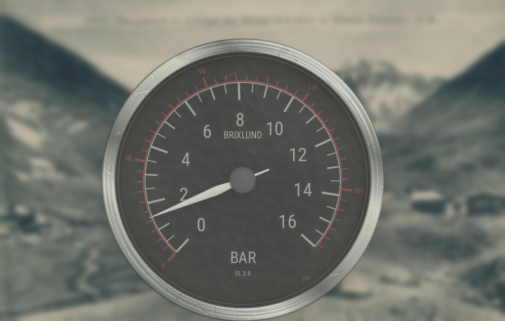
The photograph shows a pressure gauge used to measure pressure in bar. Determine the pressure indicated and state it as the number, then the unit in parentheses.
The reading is 1.5 (bar)
